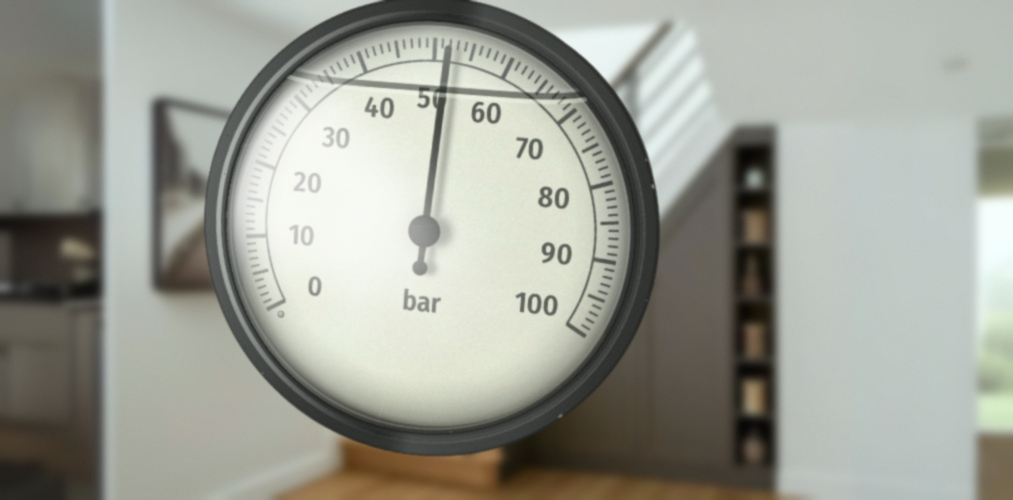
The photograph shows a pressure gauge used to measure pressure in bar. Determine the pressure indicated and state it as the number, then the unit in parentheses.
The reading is 52 (bar)
